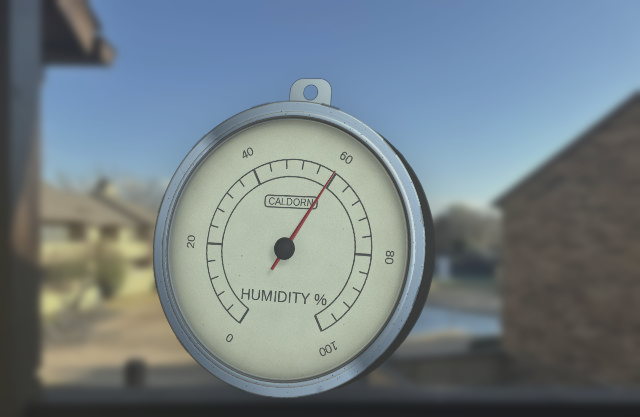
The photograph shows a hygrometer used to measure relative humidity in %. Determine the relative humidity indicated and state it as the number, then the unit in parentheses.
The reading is 60 (%)
